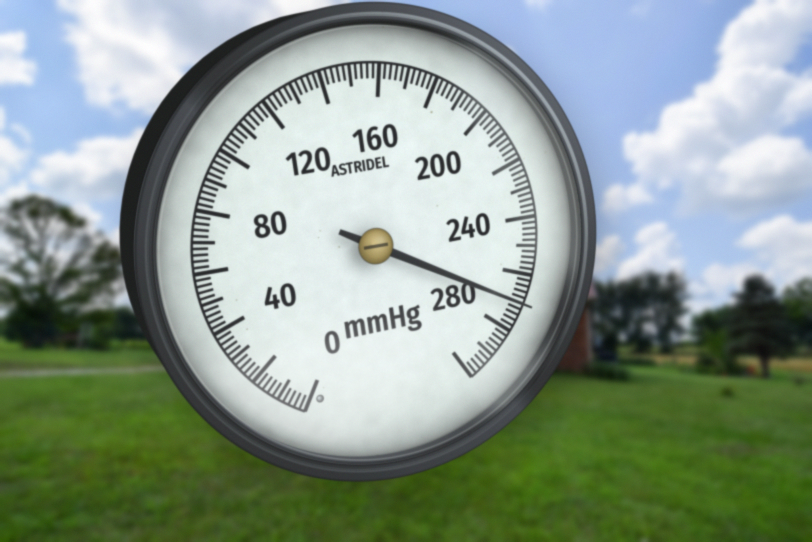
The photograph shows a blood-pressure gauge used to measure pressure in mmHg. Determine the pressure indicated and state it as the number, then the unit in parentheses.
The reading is 270 (mmHg)
